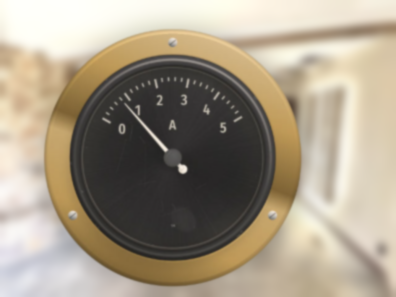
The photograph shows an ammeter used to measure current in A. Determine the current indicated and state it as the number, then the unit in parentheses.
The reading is 0.8 (A)
